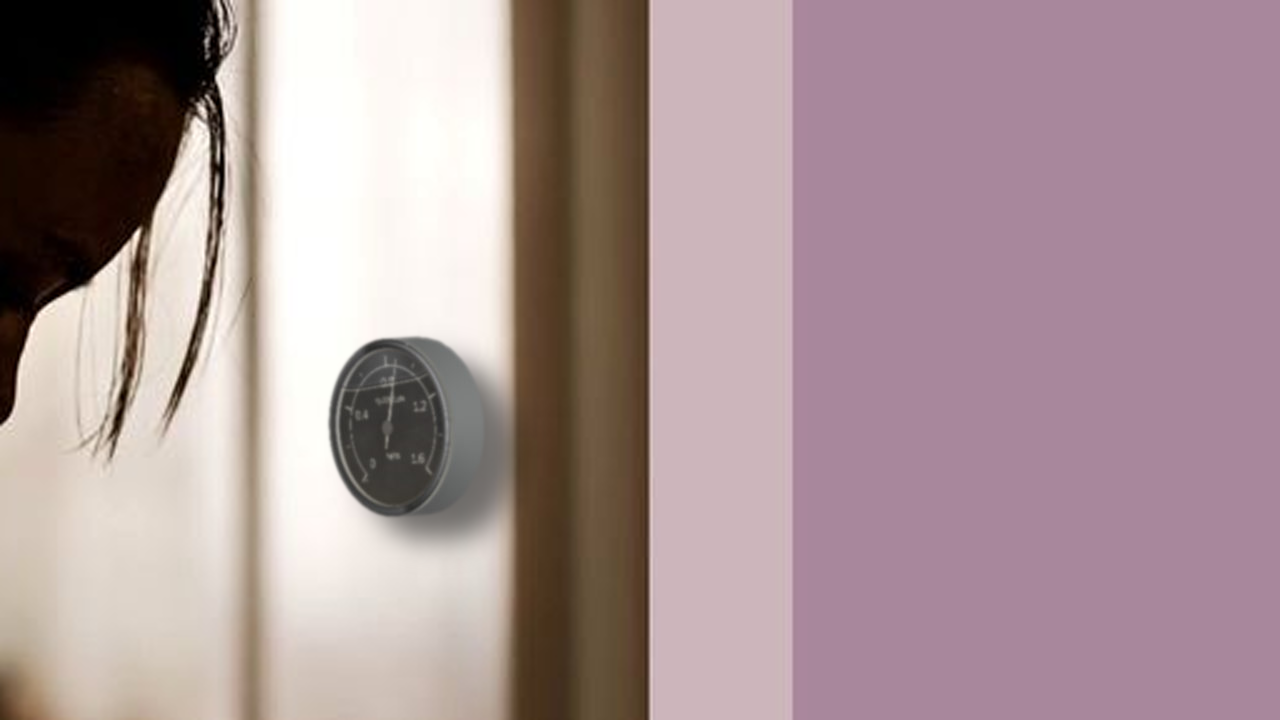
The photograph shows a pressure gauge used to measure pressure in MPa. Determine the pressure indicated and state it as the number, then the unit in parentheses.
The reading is 0.9 (MPa)
